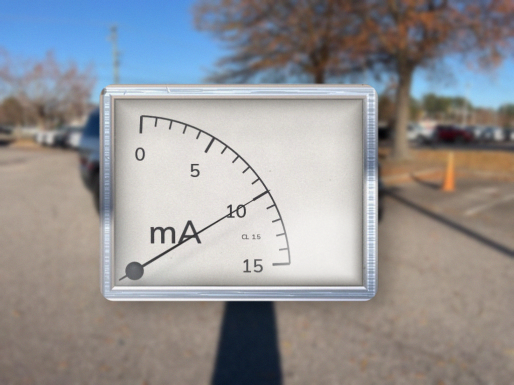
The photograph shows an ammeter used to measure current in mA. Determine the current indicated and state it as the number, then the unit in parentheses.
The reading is 10 (mA)
